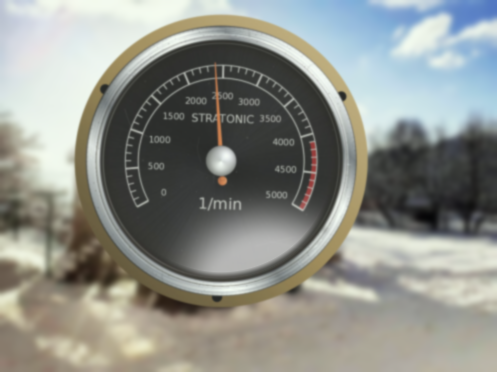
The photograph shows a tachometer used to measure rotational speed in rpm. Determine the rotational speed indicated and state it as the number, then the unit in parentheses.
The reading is 2400 (rpm)
